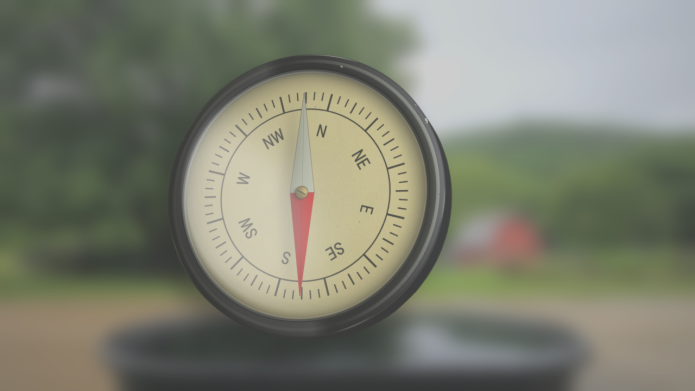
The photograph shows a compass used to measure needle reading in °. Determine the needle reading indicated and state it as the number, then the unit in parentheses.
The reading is 165 (°)
